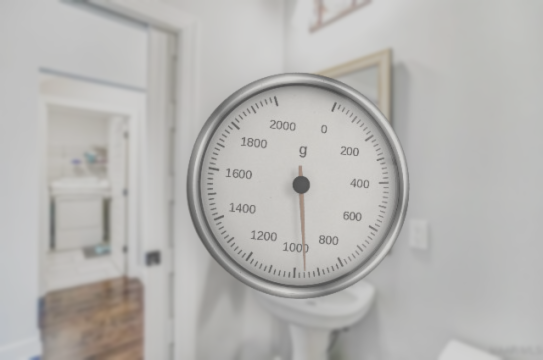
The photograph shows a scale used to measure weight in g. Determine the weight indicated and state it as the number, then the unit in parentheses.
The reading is 960 (g)
